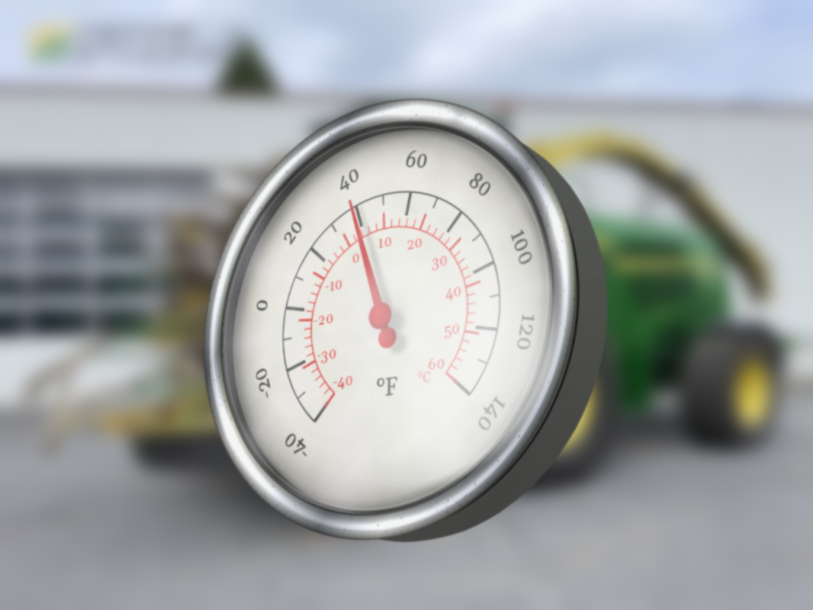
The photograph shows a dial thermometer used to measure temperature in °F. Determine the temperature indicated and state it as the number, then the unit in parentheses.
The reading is 40 (°F)
